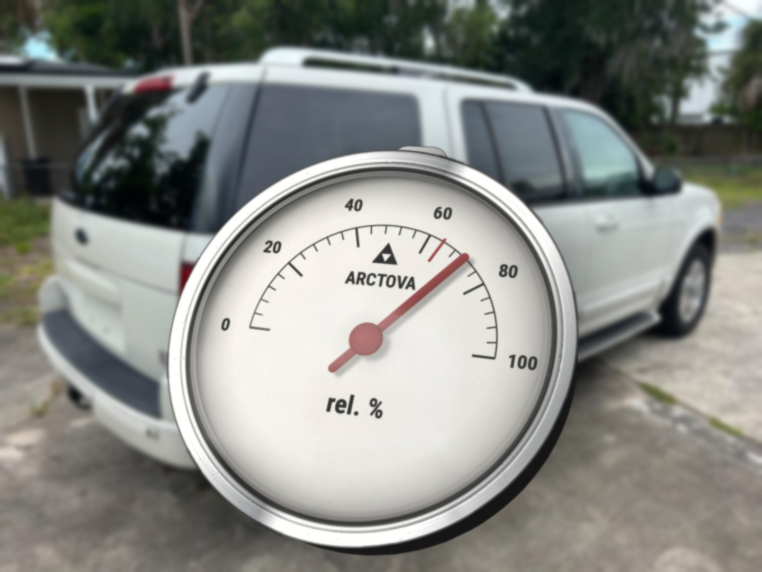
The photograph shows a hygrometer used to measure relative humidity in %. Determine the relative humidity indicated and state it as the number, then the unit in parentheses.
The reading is 72 (%)
